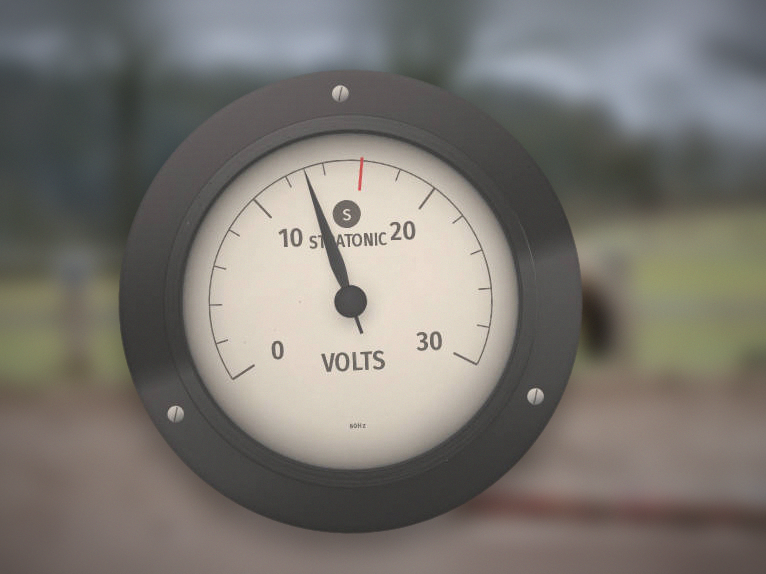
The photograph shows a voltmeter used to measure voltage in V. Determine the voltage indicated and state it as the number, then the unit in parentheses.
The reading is 13 (V)
